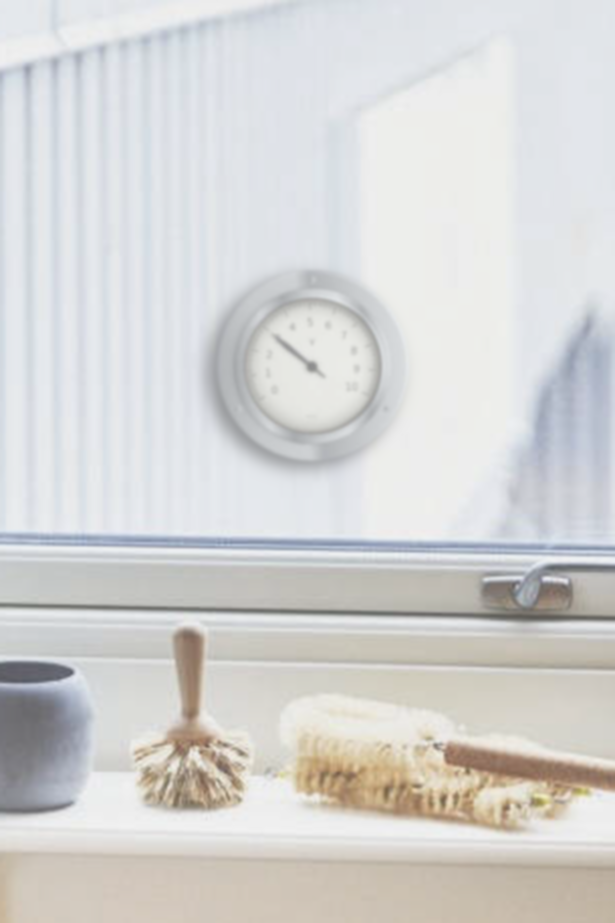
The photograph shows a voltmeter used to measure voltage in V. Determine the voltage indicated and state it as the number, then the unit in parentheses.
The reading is 3 (V)
